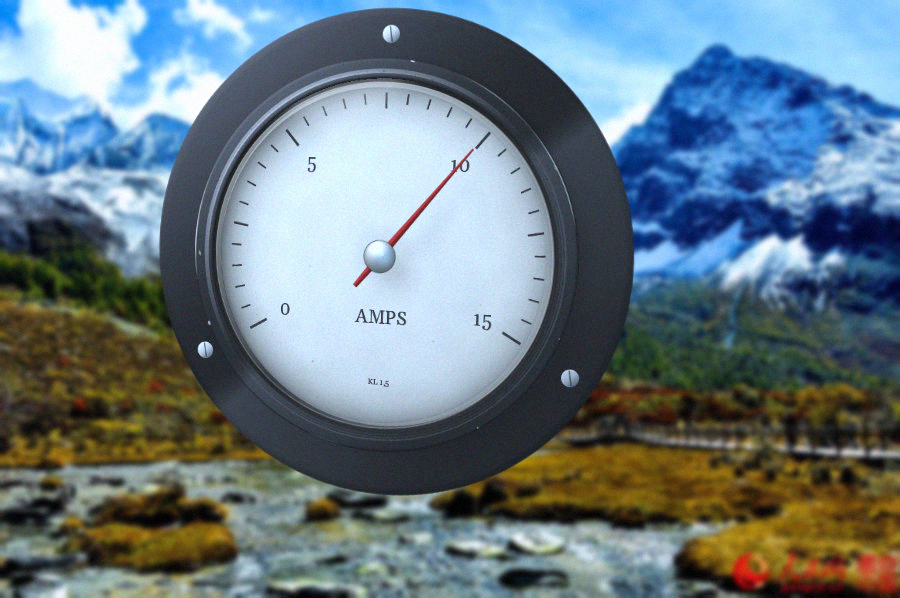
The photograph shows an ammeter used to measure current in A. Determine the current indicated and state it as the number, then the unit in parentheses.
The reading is 10 (A)
